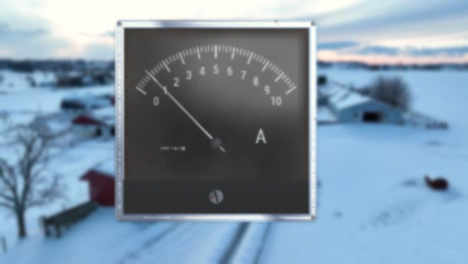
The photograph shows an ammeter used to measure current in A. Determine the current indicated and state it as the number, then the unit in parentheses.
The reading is 1 (A)
